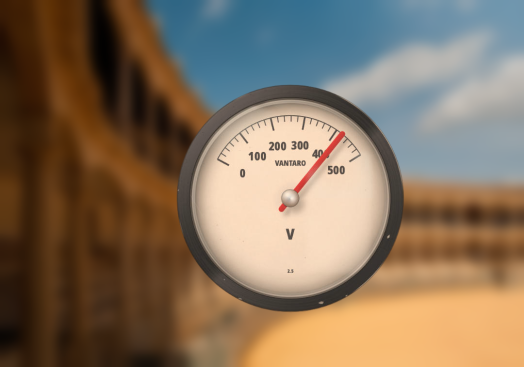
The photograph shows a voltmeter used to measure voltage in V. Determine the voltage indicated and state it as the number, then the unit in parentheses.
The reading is 420 (V)
